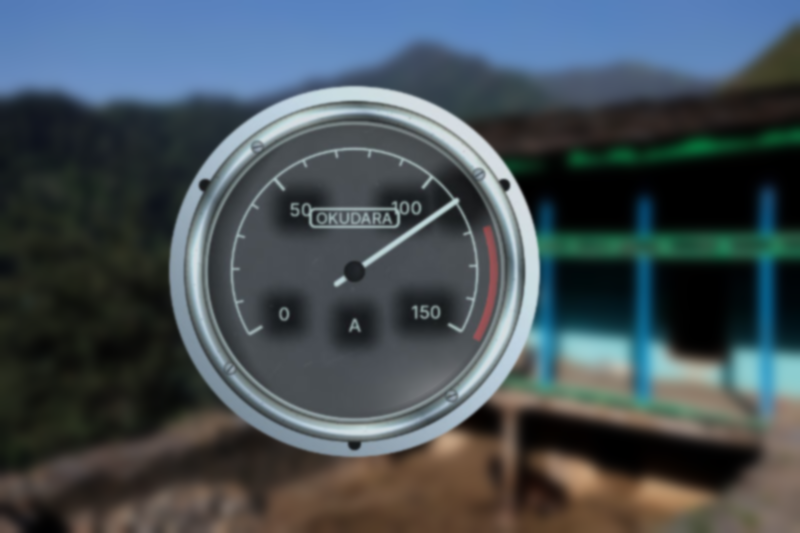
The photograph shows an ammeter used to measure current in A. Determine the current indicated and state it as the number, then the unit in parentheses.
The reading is 110 (A)
